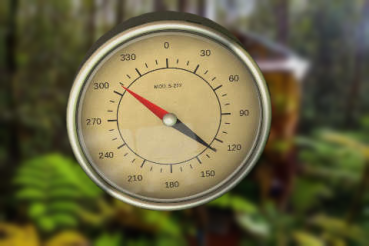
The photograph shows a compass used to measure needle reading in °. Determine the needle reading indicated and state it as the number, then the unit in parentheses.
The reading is 310 (°)
